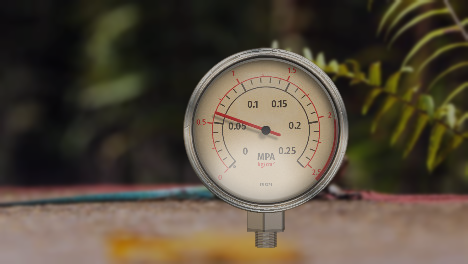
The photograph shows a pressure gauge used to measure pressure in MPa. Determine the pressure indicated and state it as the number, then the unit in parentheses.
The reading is 0.06 (MPa)
